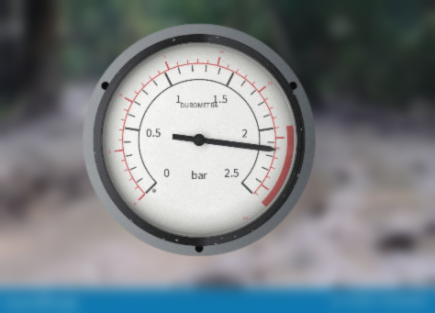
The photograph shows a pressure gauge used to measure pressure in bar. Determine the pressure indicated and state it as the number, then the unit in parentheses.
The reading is 2.15 (bar)
